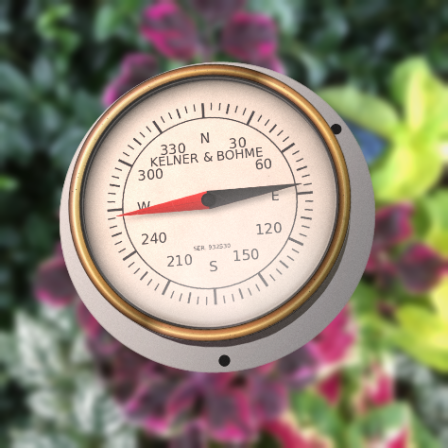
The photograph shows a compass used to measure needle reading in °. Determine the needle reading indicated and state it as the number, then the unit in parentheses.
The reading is 265 (°)
